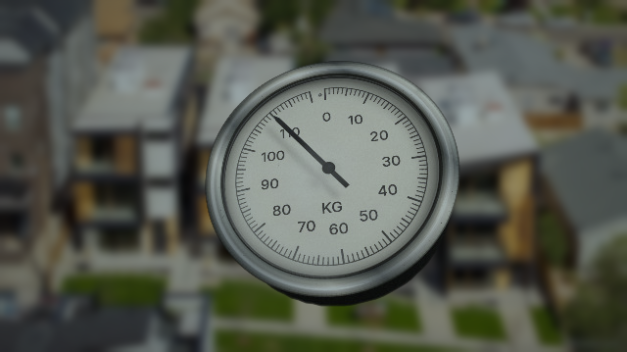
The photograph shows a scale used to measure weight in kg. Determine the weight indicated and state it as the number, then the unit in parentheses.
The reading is 110 (kg)
